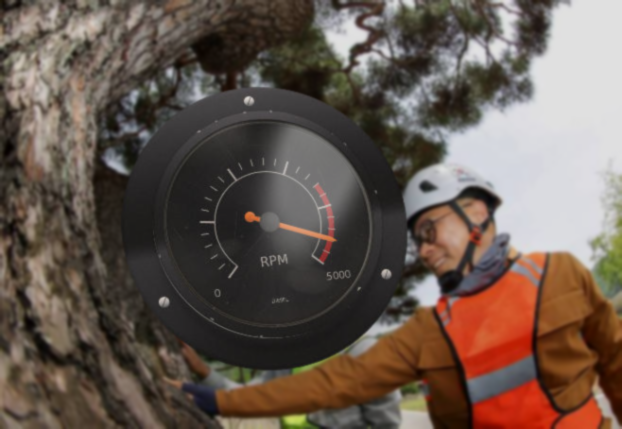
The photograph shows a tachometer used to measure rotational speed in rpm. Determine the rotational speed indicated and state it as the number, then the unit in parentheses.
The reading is 4600 (rpm)
